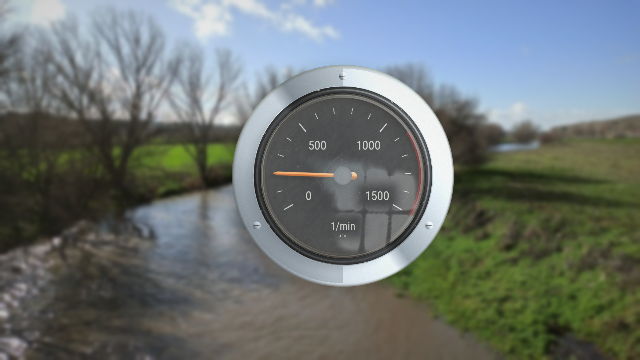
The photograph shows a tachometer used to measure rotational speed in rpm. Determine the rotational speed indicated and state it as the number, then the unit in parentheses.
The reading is 200 (rpm)
